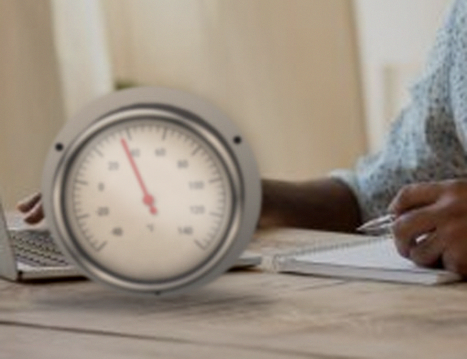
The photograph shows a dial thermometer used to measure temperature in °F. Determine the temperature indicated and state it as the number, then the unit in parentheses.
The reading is 36 (°F)
